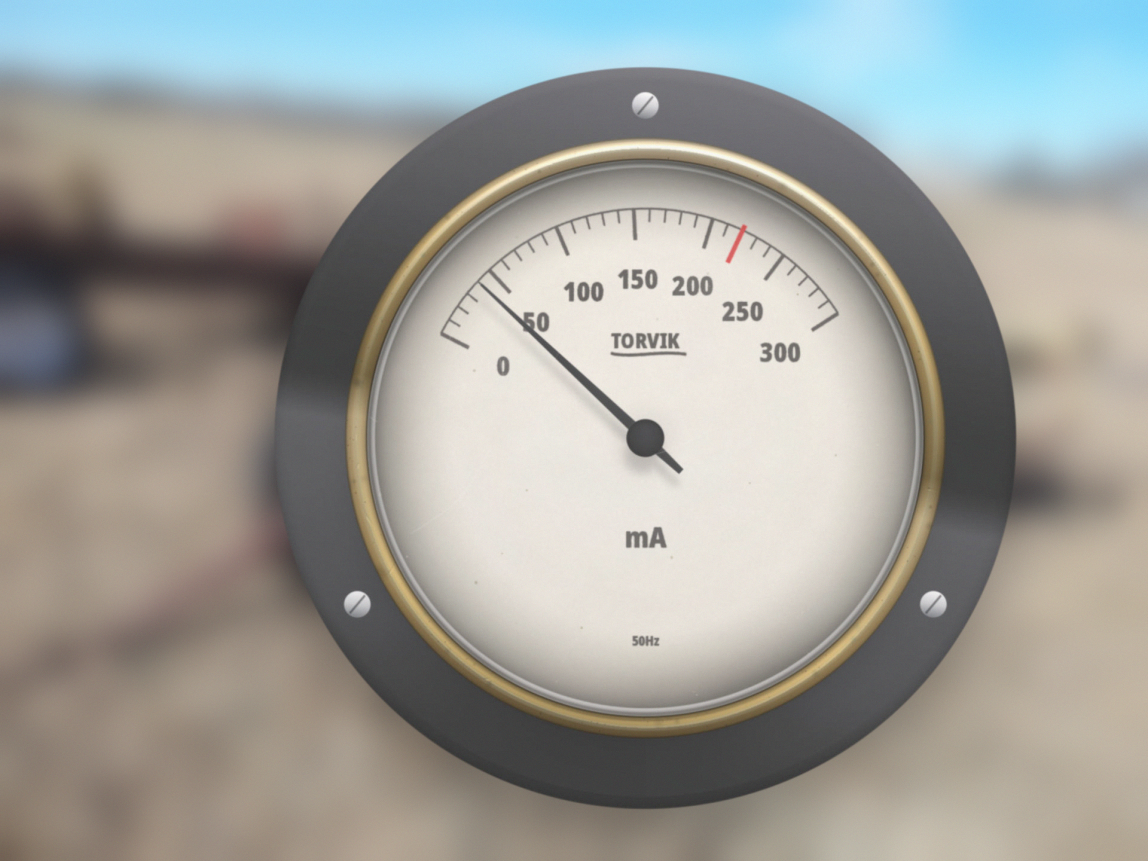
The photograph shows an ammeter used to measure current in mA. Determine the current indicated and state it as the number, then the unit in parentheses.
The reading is 40 (mA)
